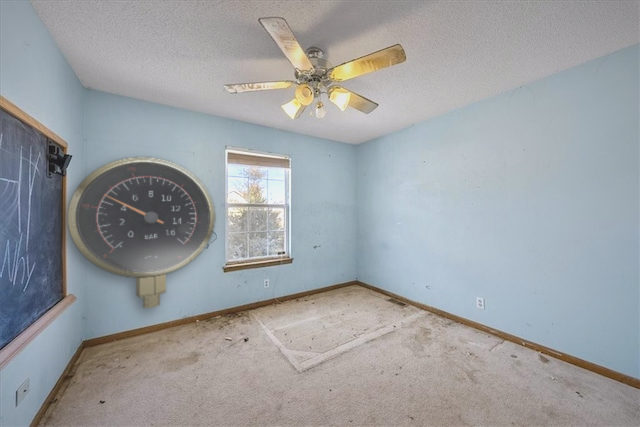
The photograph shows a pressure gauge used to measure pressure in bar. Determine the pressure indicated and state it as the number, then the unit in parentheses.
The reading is 4.5 (bar)
